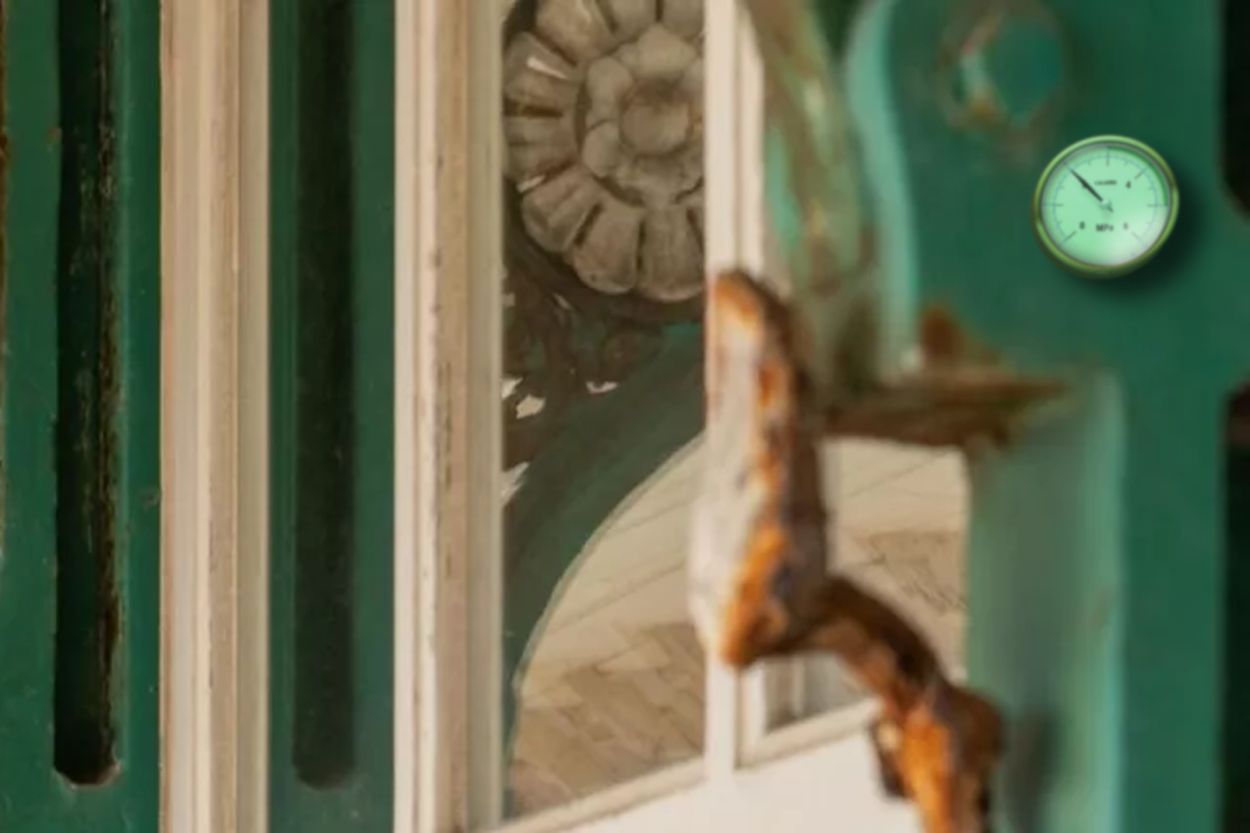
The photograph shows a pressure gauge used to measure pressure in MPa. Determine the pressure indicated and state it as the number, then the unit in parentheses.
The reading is 2 (MPa)
